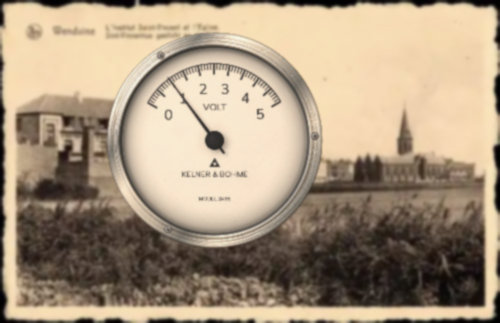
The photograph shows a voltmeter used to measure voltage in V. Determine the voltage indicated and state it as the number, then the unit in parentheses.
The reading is 1 (V)
